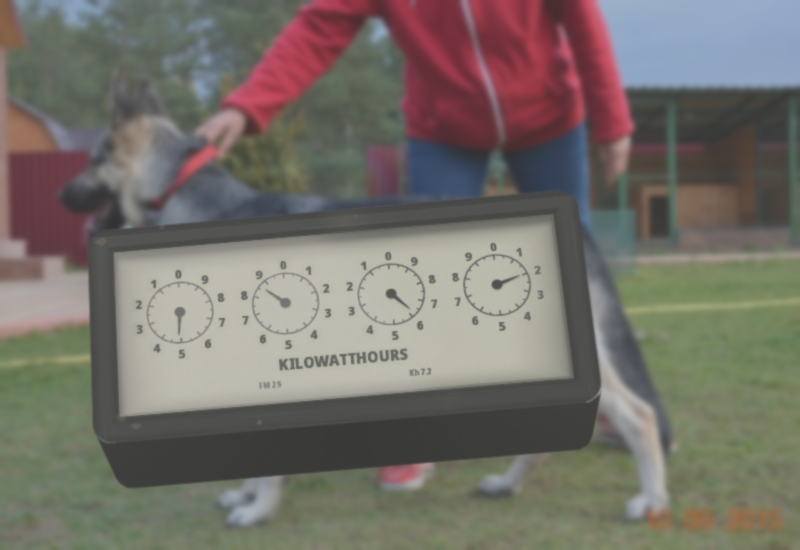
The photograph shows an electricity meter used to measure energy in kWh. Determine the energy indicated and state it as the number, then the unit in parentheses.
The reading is 4862 (kWh)
